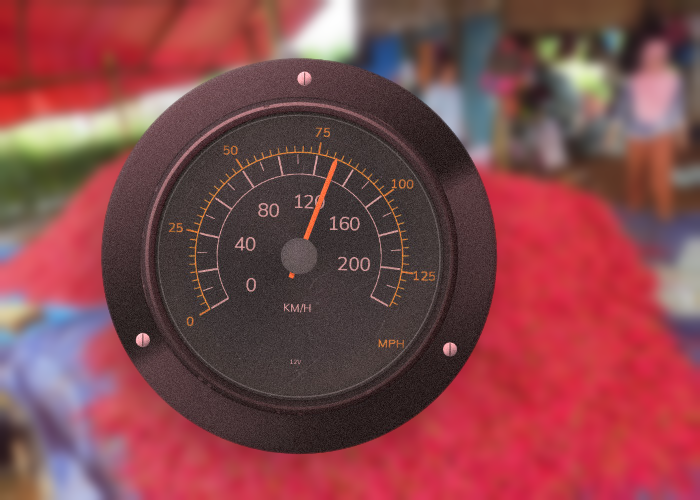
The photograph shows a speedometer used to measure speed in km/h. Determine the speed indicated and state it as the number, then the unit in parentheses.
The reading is 130 (km/h)
